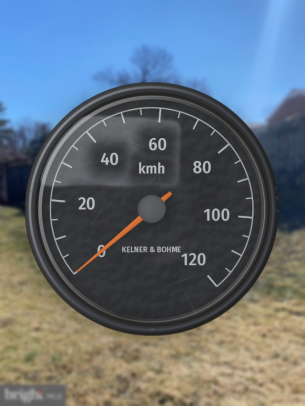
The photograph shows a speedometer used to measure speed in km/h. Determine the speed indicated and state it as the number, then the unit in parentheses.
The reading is 0 (km/h)
